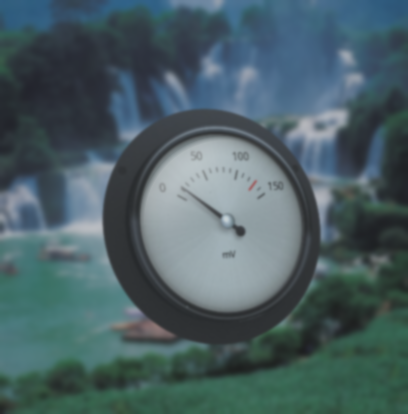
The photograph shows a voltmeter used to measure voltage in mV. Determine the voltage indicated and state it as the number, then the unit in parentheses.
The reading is 10 (mV)
